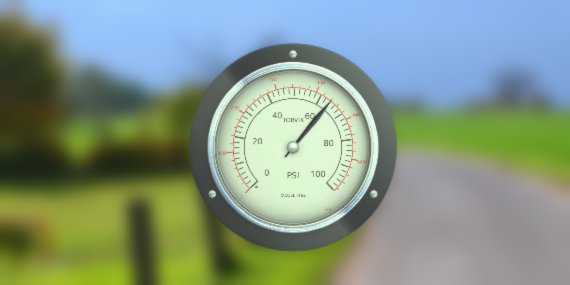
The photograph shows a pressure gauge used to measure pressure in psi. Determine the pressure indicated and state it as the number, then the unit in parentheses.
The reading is 64 (psi)
